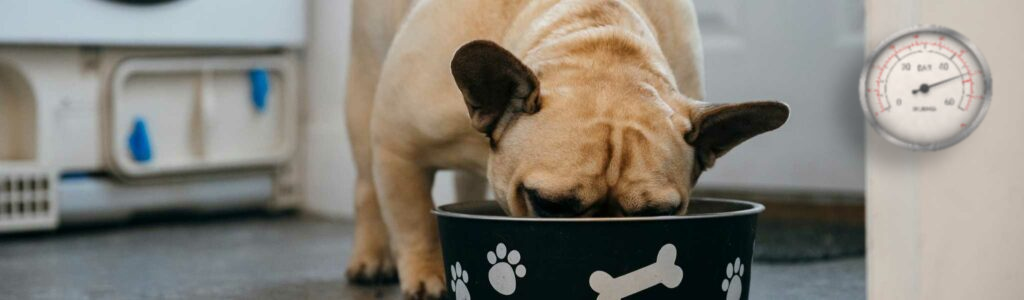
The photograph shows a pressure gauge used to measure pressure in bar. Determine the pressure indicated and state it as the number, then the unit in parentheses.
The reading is 47.5 (bar)
